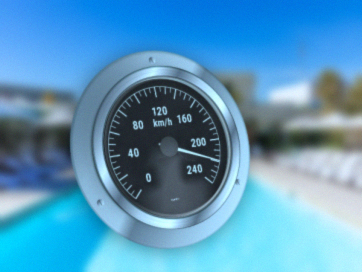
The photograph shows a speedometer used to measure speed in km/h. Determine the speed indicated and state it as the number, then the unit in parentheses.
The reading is 220 (km/h)
